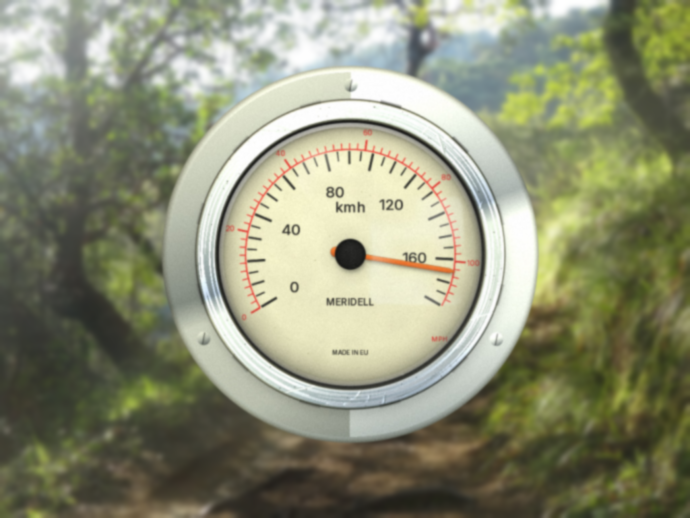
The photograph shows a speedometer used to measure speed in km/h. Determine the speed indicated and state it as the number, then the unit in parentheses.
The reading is 165 (km/h)
